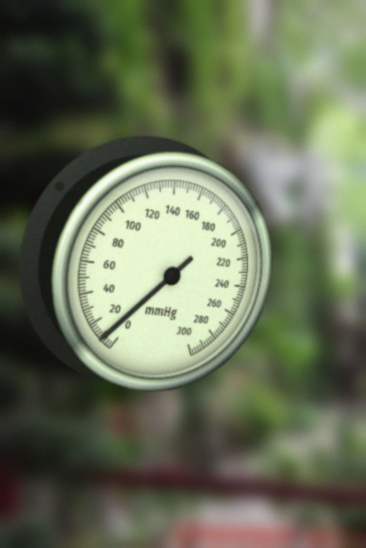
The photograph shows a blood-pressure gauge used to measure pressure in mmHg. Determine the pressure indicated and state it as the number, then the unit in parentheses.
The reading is 10 (mmHg)
